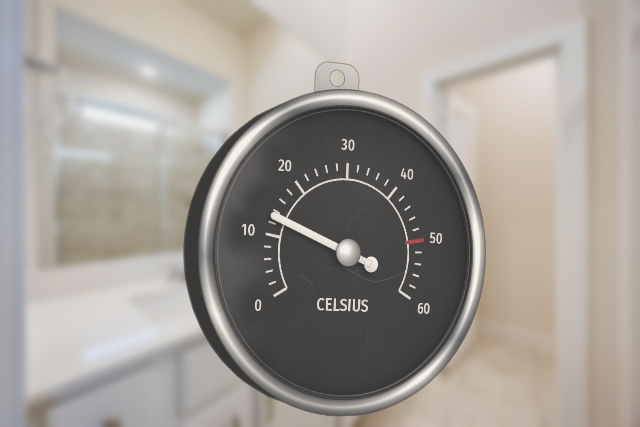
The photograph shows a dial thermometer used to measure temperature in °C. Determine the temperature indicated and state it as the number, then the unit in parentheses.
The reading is 13 (°C)
